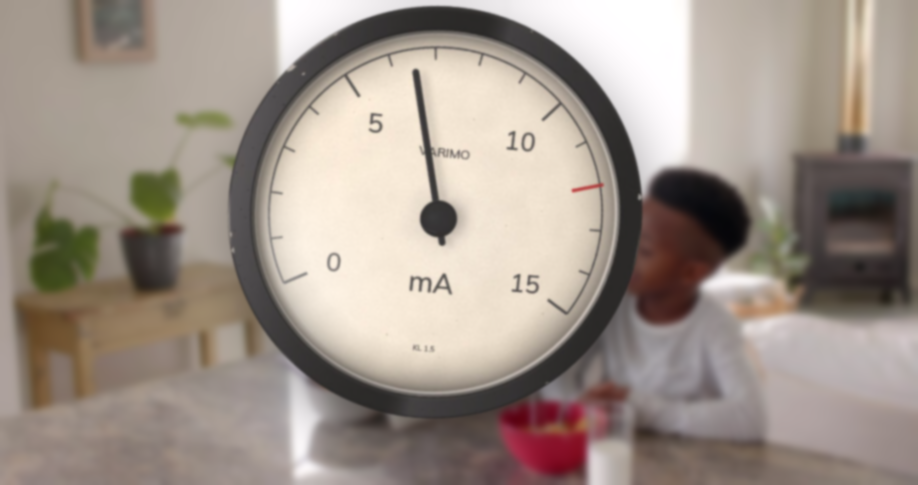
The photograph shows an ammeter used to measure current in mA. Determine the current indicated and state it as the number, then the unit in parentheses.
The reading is 6.5 (mA)
